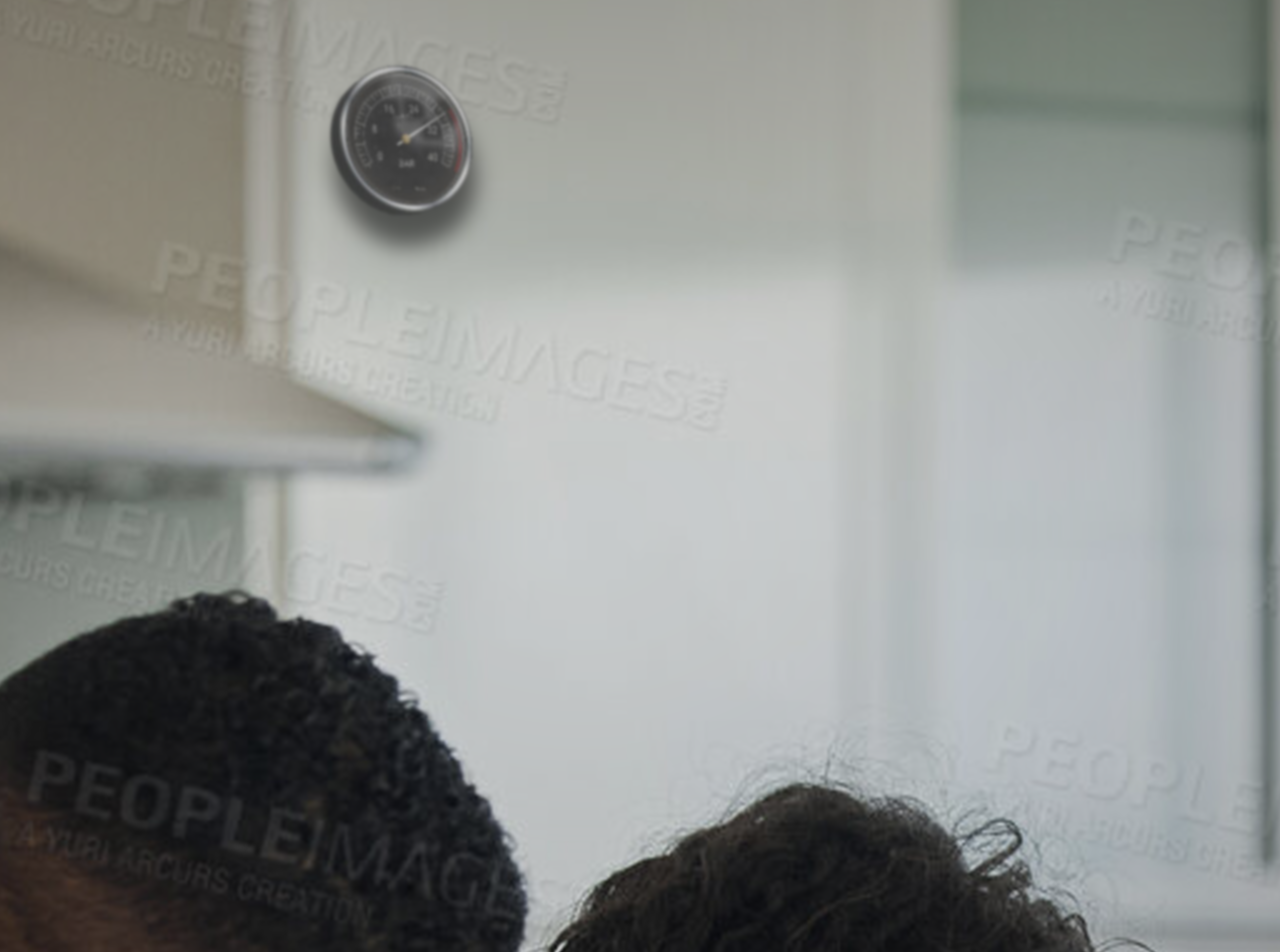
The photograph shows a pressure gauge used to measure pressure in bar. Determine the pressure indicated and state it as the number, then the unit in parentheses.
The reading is 30 (bar)
